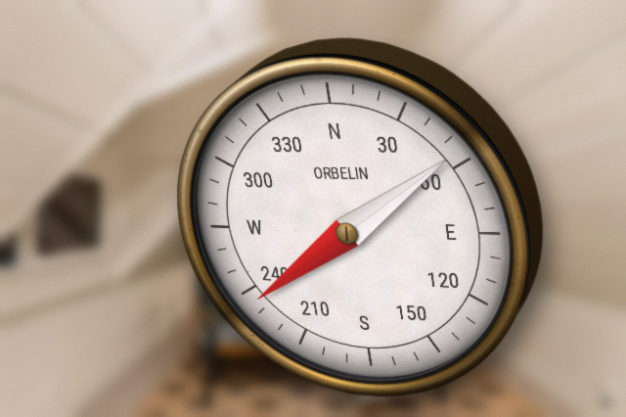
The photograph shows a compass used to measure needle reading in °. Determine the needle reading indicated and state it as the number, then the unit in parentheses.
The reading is 235 (°)
